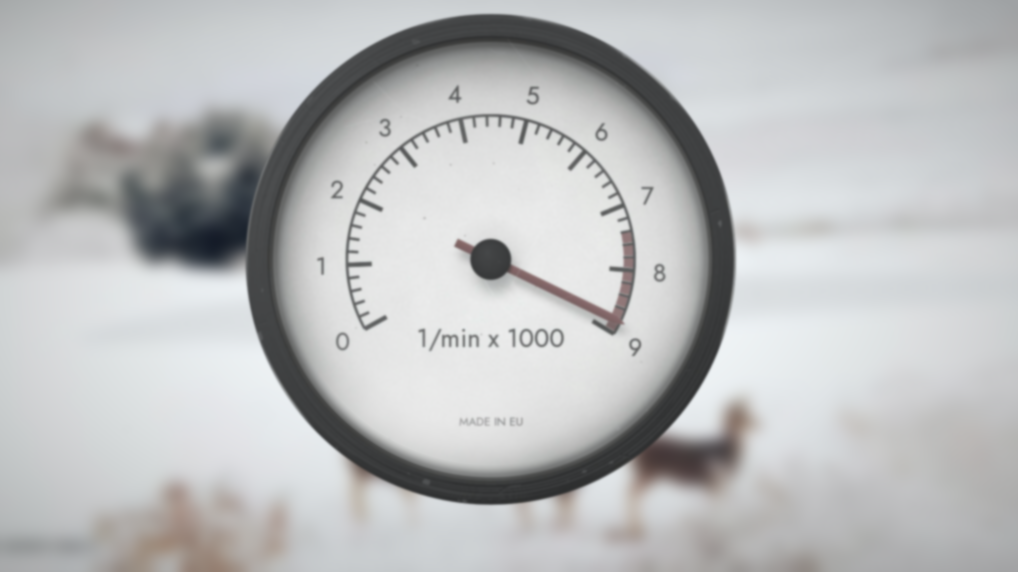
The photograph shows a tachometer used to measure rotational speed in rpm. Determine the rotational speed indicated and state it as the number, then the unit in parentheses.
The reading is 8800 (rpm)
